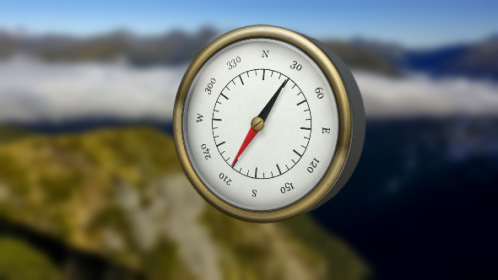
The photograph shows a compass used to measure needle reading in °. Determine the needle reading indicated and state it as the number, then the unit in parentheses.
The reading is 210 (°)
